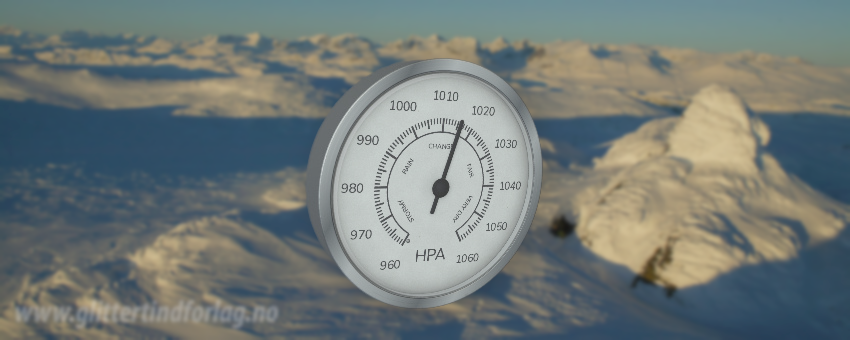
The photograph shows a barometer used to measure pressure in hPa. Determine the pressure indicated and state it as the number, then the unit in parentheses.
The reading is 1015 (hPa)
